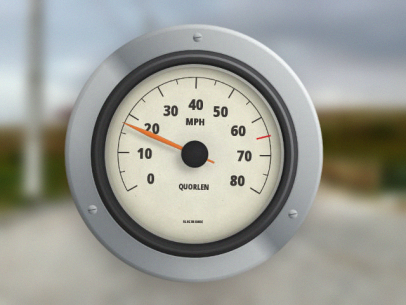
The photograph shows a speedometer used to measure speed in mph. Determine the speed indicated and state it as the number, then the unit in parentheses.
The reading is 17.5 (mph)
